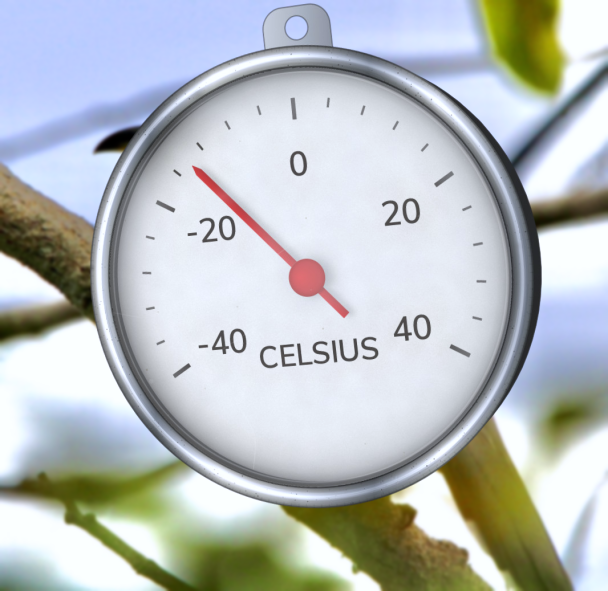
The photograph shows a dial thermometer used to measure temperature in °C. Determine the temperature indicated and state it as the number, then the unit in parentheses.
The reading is -14 (°C)
